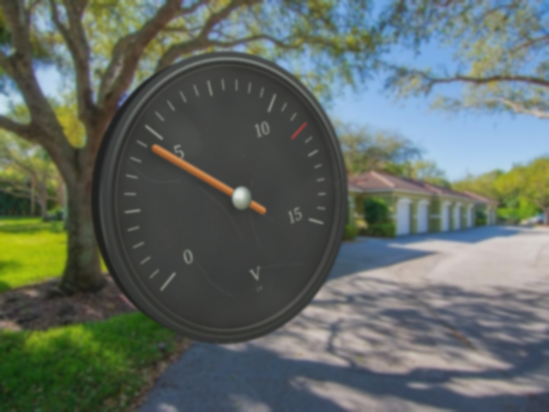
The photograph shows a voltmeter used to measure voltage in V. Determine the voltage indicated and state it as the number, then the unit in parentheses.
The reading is 4.5 (V)
